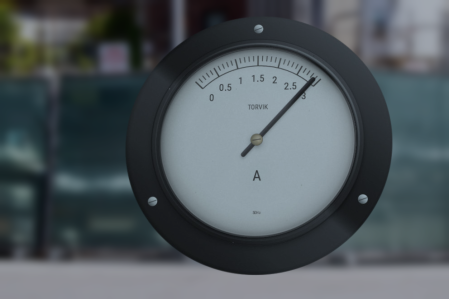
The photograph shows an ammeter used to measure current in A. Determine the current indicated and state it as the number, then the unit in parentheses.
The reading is 2.9 (A)
